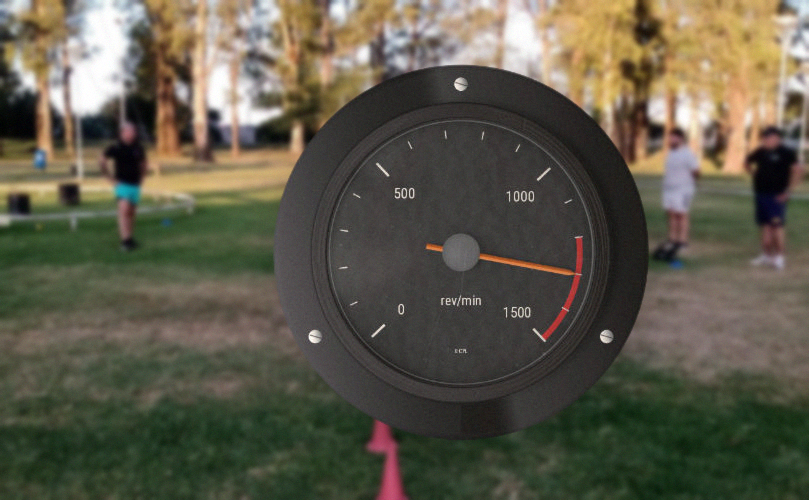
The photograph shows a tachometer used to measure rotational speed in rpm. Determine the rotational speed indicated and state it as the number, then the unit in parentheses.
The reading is 1300 (rpm)
